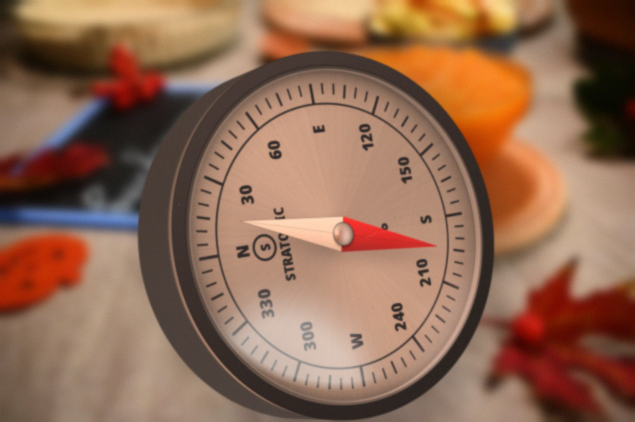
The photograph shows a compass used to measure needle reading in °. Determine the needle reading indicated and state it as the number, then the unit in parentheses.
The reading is 195 (°)
